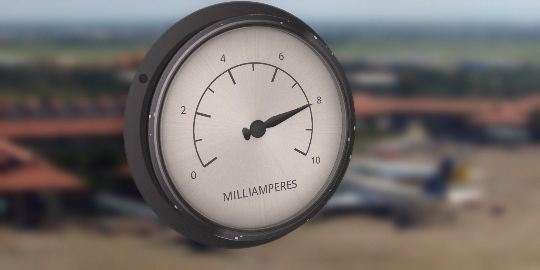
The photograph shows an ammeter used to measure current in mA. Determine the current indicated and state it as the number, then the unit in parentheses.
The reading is 8 (mA)
